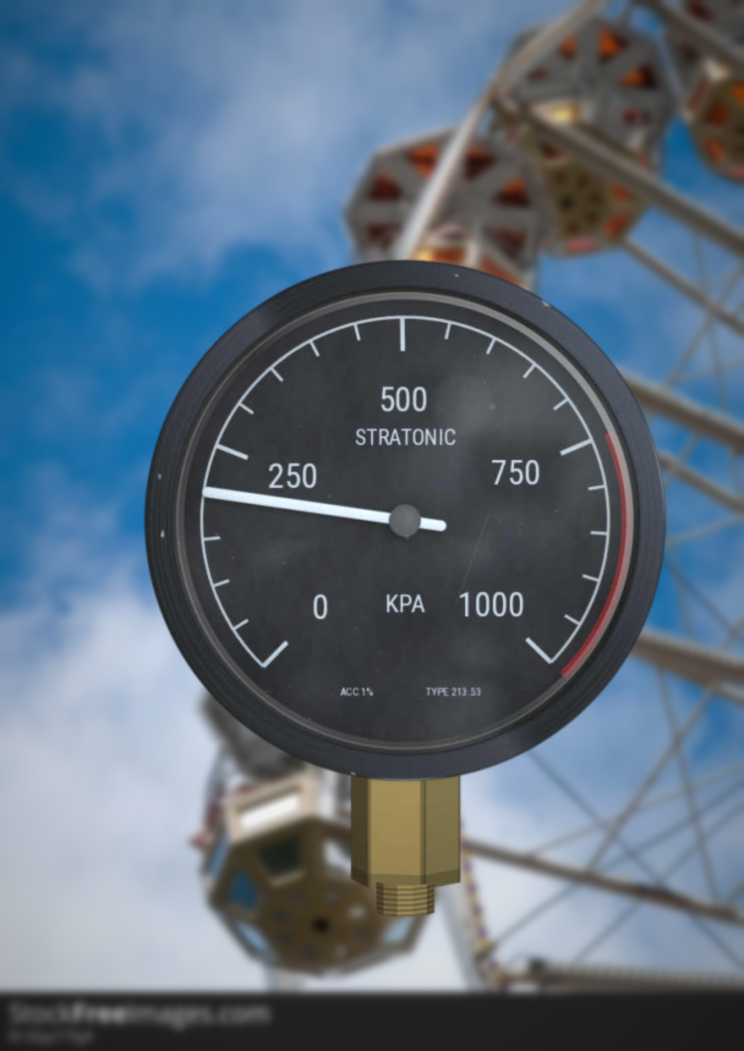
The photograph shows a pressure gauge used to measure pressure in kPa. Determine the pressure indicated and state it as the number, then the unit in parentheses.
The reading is 200 (kPa)
